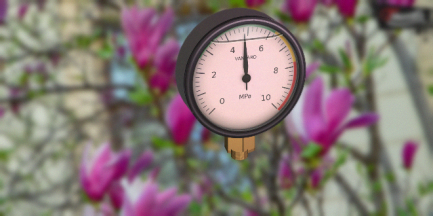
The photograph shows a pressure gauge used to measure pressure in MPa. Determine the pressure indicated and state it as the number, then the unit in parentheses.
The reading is 4.8 (MPa)
